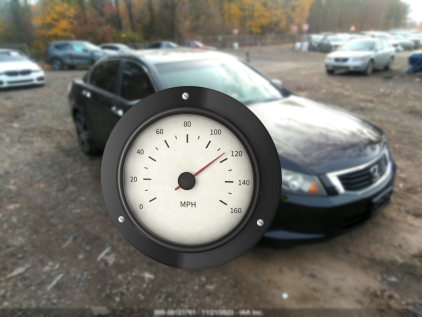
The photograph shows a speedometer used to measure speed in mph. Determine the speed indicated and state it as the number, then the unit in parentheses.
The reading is 115 (mph)
